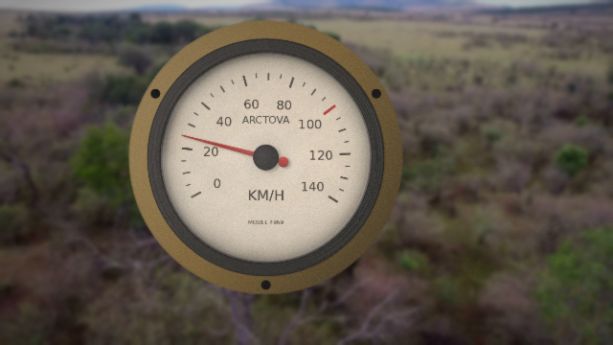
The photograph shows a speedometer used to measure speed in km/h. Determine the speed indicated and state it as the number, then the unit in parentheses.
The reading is 25 (km/h)
